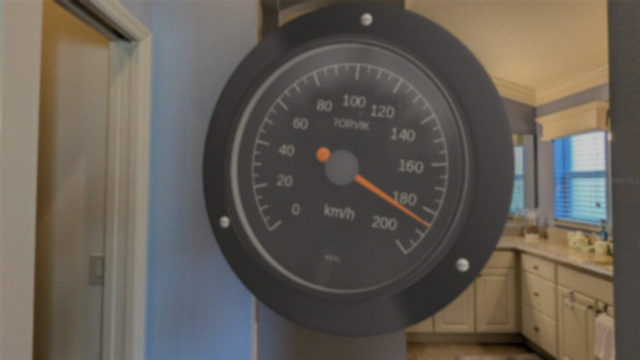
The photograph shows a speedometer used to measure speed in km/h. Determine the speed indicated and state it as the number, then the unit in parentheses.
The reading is 185 (km/h)
